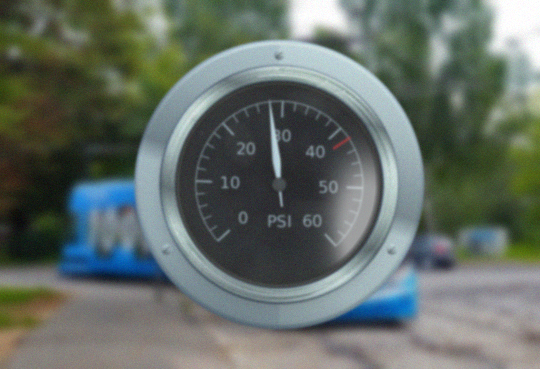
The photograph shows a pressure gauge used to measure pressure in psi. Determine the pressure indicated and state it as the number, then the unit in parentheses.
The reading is 28 (psi)
